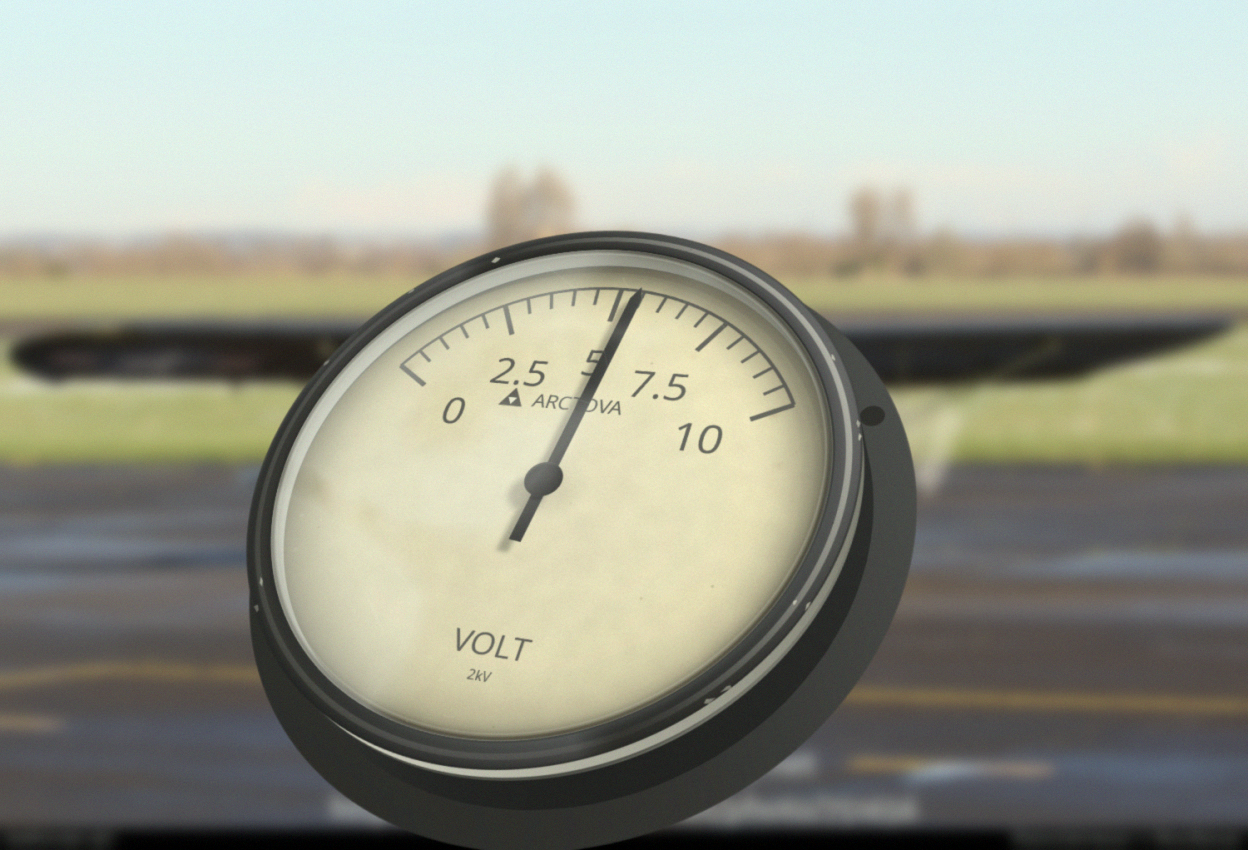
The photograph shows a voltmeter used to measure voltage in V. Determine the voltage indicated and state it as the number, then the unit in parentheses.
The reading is 5.5 (V)
